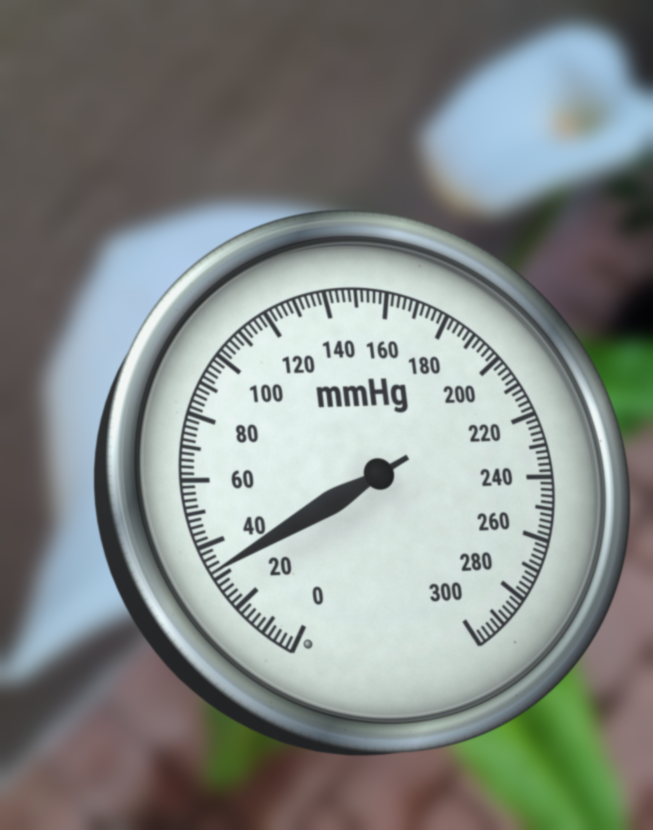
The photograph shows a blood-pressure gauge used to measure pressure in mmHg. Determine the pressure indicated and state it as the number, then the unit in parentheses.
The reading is 32 (mmHg)
